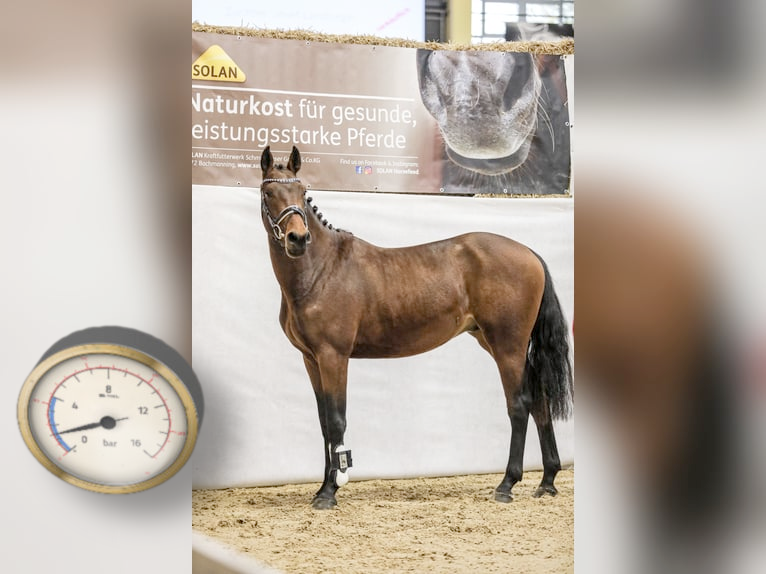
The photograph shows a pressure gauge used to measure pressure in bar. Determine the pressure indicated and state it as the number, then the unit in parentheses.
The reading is 1.5 (bar)
